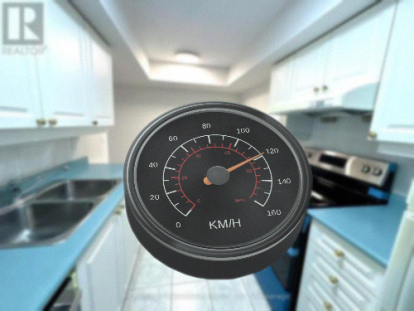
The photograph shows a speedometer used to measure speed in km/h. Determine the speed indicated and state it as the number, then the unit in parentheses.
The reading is 120 (km/h)
